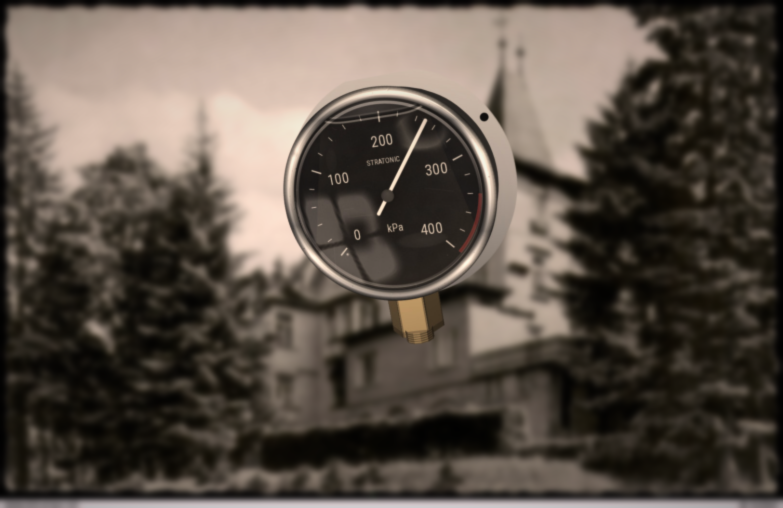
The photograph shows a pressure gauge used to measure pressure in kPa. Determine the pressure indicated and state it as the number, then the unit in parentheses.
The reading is 250 (kPa)
